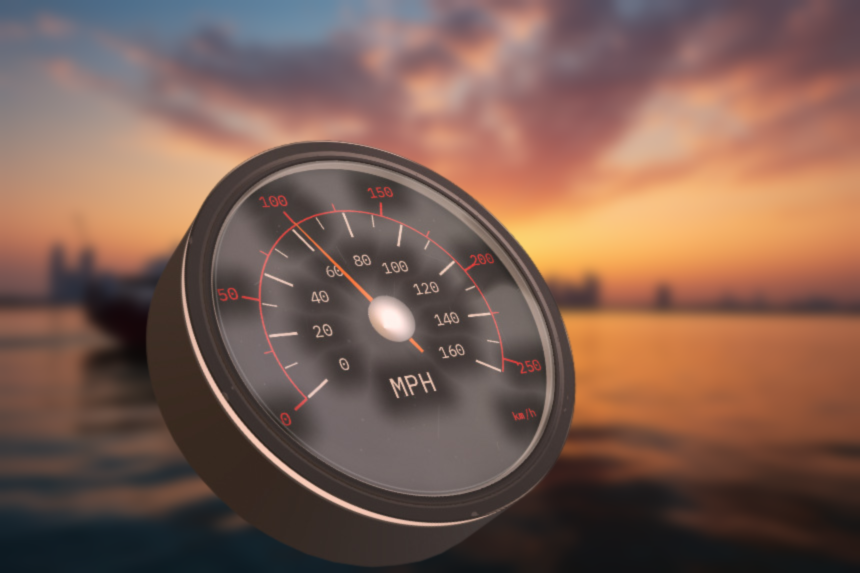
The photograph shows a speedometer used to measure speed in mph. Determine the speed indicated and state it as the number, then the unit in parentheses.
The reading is 60 (mph)
